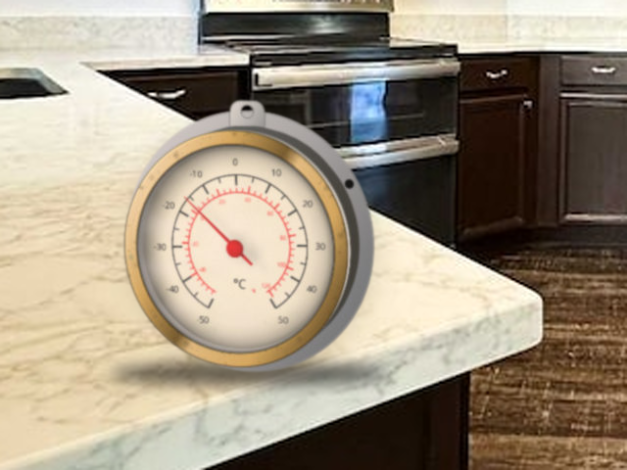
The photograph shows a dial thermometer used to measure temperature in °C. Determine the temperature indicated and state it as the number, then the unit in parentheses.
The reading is -15 (°C)
